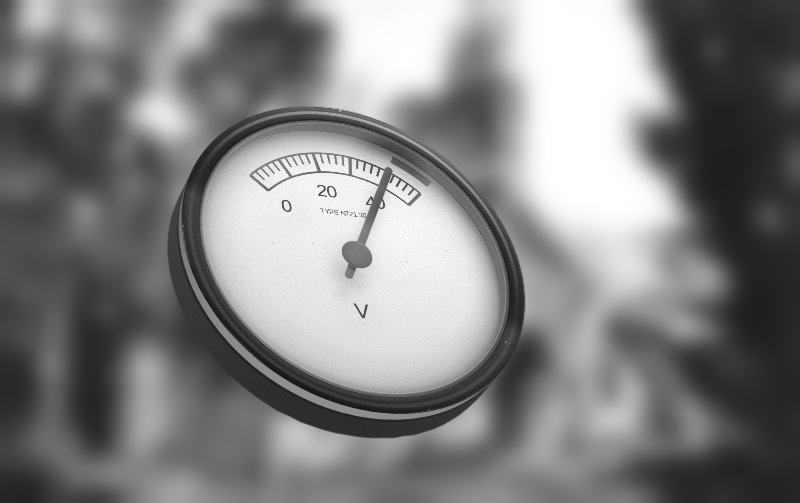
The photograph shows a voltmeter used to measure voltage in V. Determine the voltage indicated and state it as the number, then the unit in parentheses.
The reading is 40 (V)
